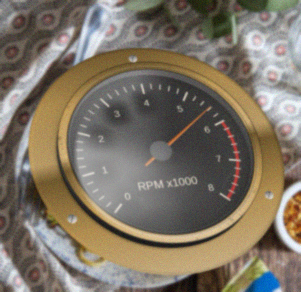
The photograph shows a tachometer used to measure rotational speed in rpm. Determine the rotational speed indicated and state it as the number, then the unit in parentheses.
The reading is 5600 (rpm)
